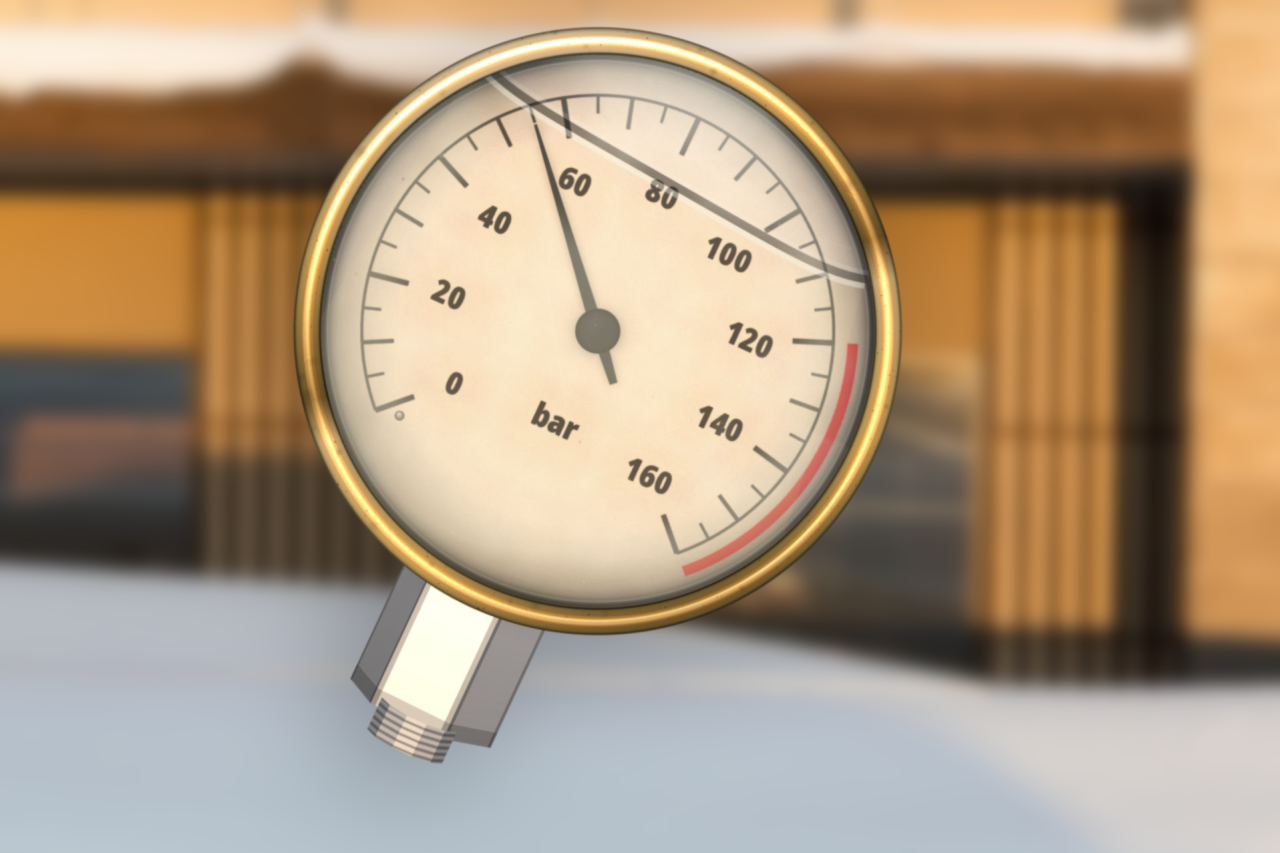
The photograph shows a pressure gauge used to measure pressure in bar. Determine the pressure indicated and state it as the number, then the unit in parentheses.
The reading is 55 (bar)
